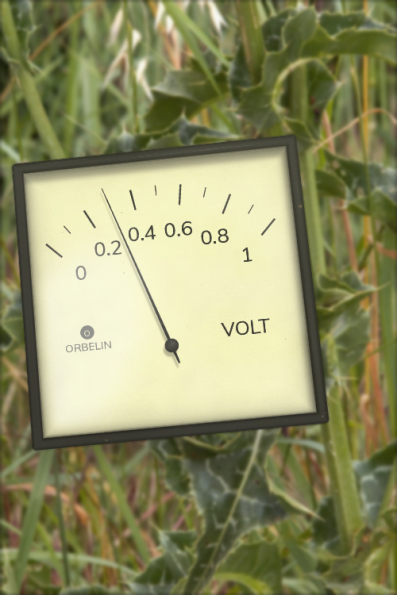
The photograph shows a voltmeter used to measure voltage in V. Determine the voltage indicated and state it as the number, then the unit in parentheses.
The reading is 0.3 (V)
